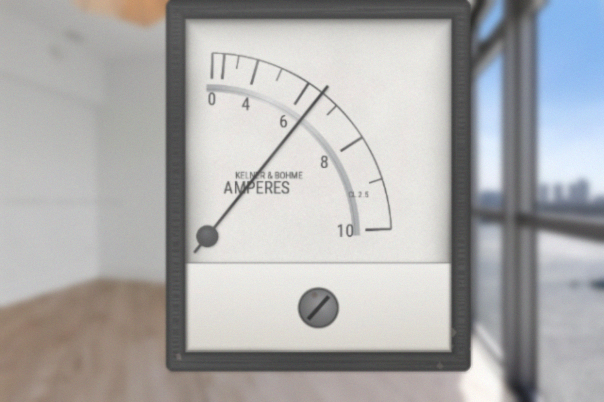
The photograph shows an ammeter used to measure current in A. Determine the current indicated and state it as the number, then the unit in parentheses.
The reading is 6.5 (A)
